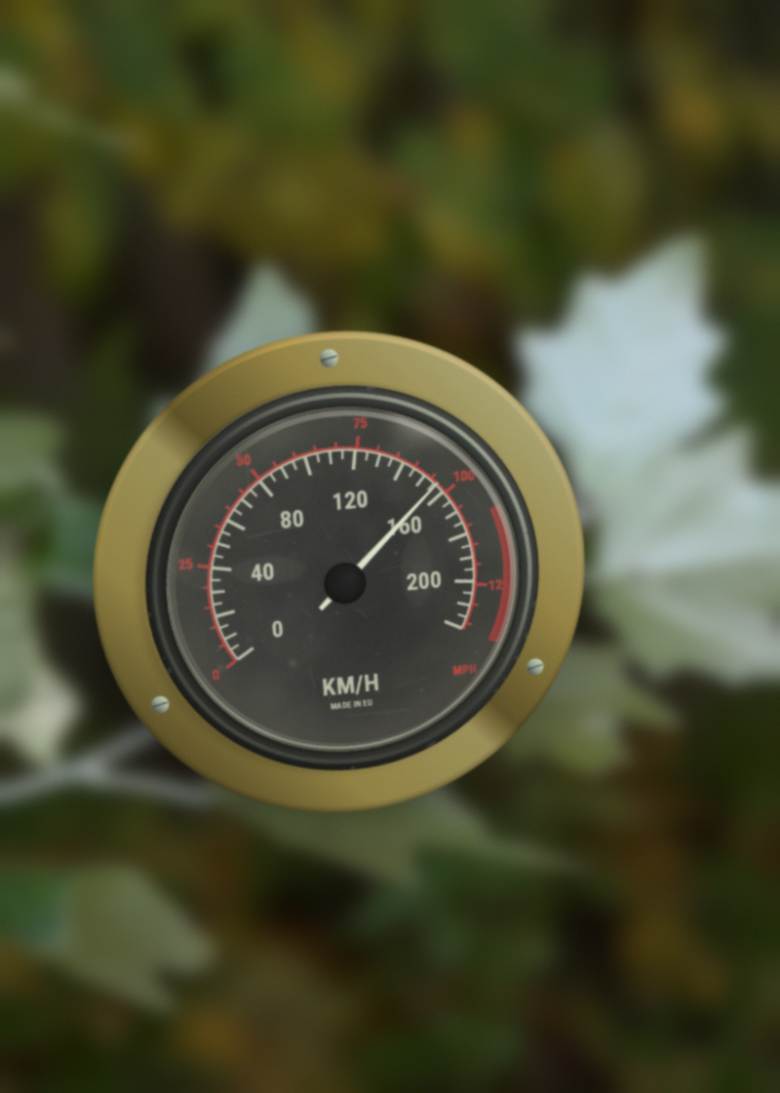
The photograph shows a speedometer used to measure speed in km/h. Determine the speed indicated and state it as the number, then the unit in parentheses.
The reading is 155 (km/h)
